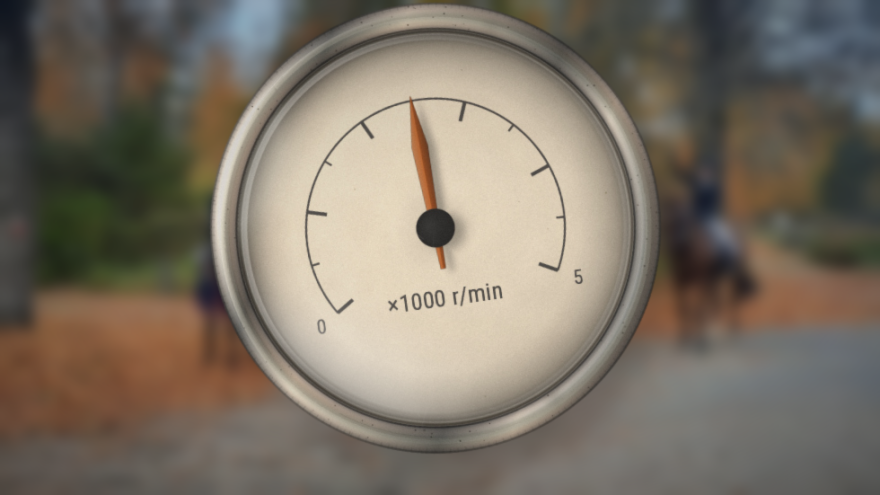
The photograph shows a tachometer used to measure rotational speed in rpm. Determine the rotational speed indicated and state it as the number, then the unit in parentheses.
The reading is 2500 (rpm)
